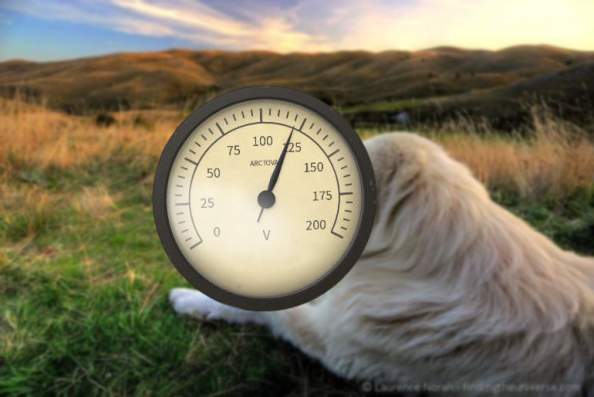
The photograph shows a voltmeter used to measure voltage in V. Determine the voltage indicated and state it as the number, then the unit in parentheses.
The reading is 120 (V)
